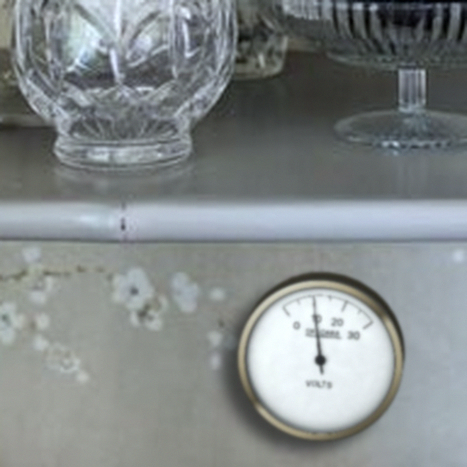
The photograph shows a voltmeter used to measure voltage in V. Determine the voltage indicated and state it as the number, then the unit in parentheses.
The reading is 10 (V)
